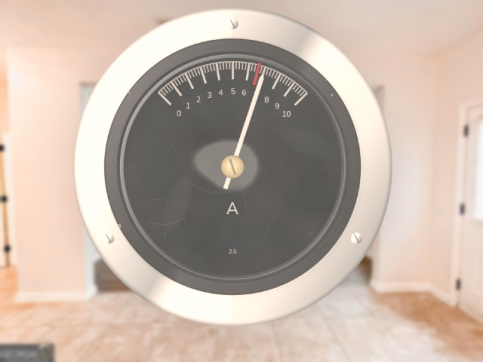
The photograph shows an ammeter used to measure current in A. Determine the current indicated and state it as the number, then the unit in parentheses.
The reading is 7 (A)
